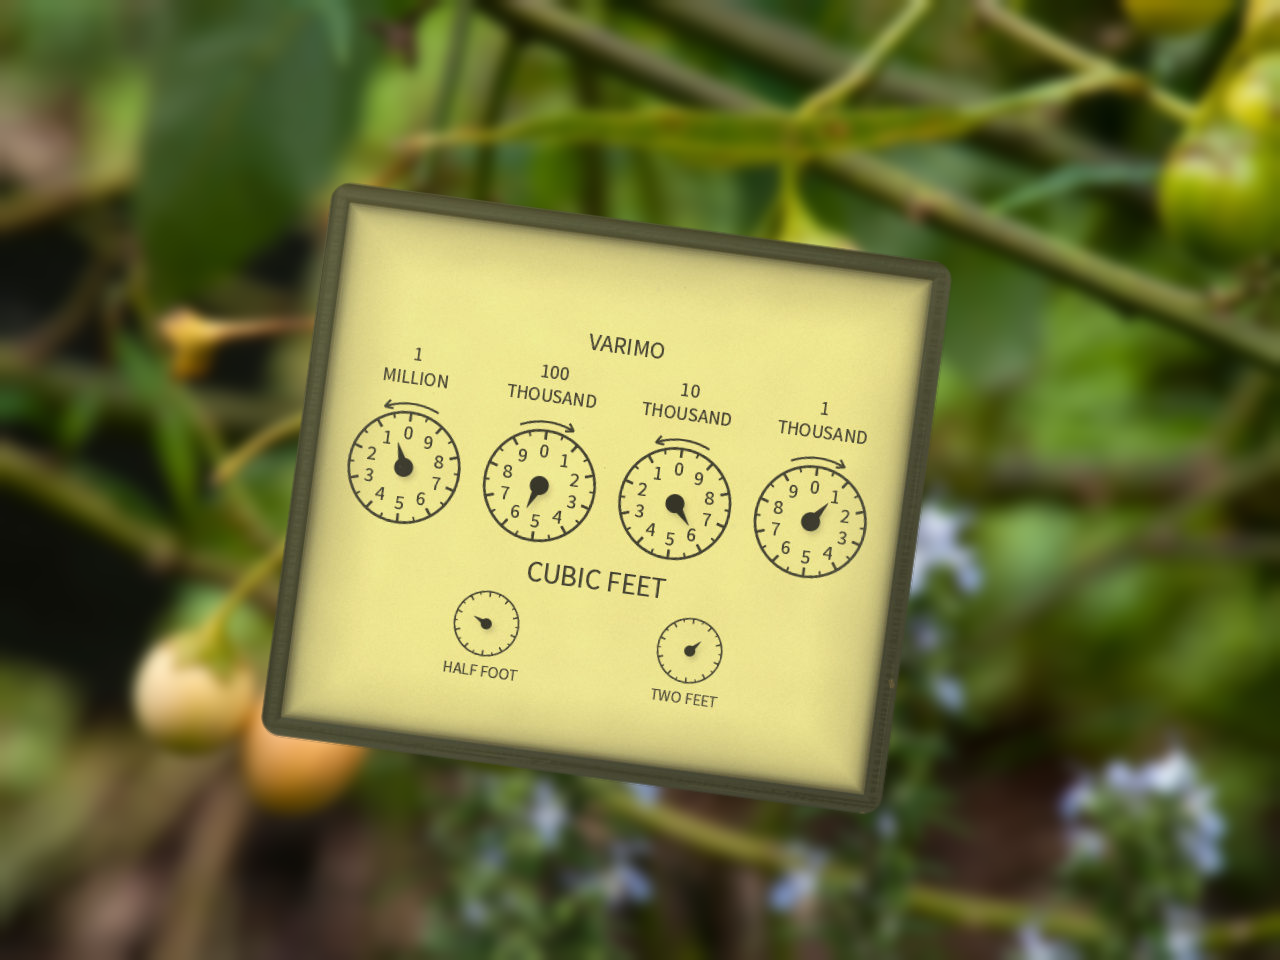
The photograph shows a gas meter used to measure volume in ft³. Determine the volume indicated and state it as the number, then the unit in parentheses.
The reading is 56100 (ft³)
